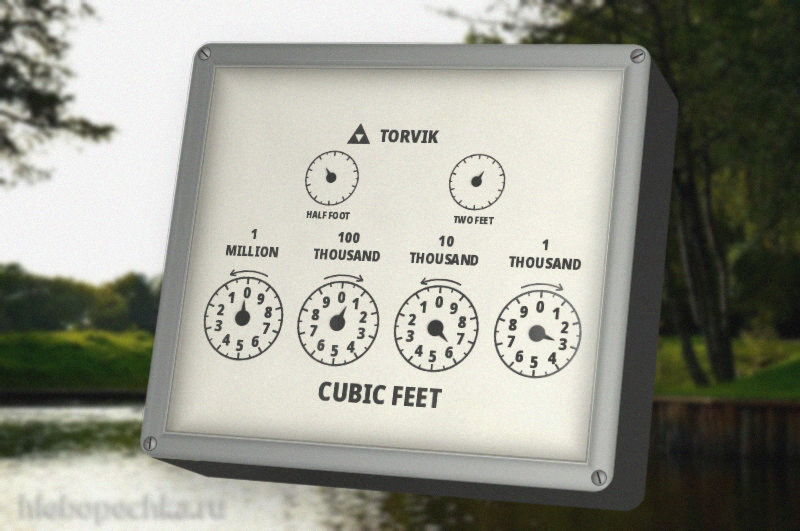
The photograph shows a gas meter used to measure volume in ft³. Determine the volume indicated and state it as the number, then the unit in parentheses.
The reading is 6300 (ft³)
